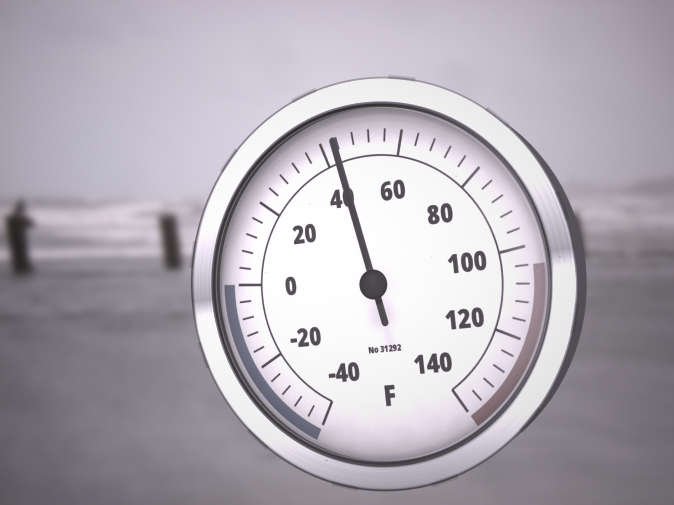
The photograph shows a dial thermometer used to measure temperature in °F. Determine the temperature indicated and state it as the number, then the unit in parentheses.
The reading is 44 (°F)
